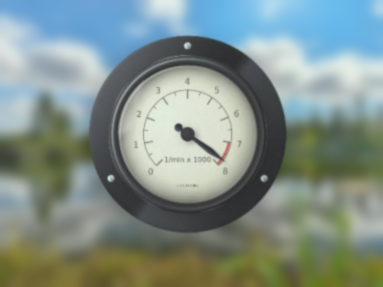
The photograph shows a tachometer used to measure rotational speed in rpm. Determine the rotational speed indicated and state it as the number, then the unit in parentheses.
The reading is 7750 (rpm)
